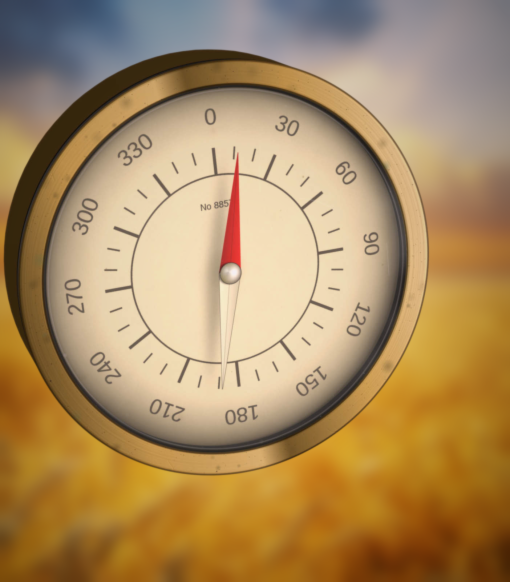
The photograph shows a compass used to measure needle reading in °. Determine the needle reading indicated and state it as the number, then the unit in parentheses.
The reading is 10 (°)
